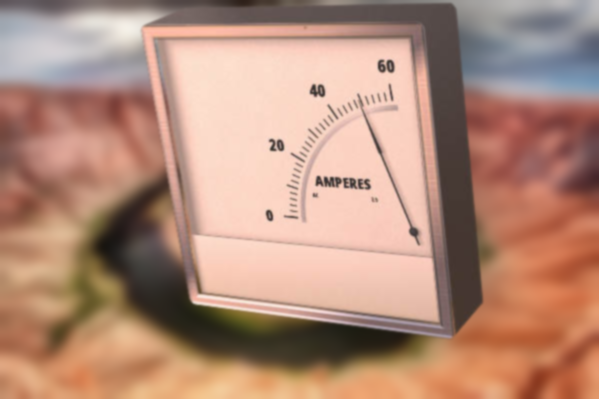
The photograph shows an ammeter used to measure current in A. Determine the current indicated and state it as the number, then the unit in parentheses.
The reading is 50 (A)
